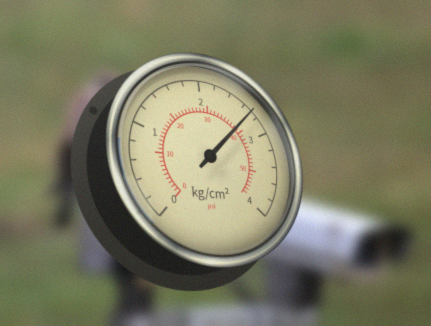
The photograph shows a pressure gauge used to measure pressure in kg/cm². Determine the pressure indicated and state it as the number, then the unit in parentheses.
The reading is 2.7 (kg/cm²)
